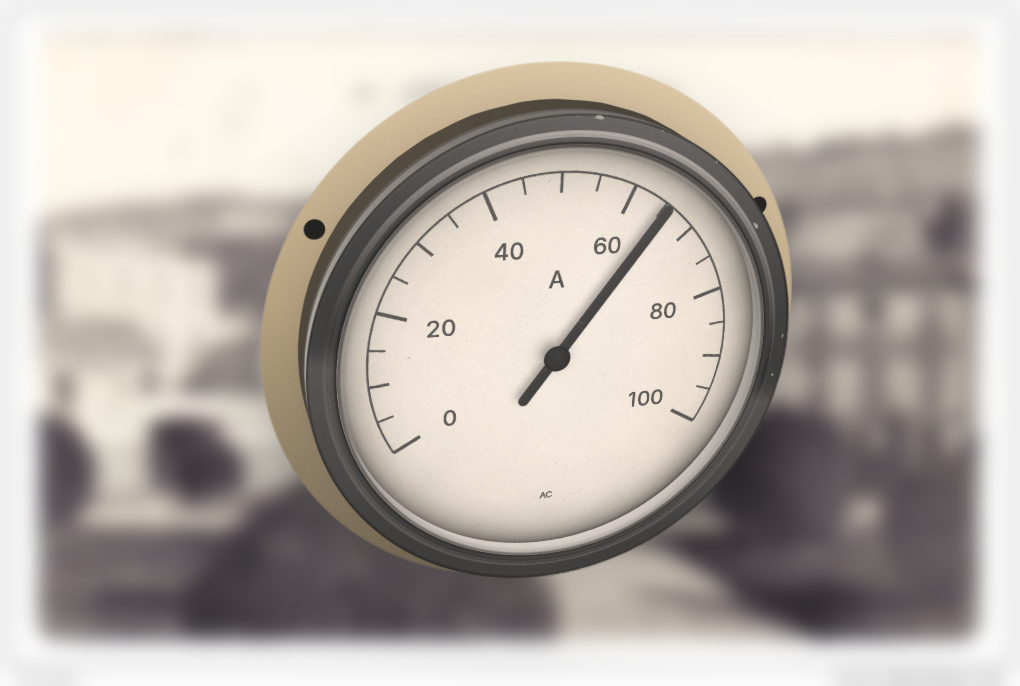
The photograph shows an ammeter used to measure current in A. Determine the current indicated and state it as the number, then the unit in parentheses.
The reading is 65 (A)
